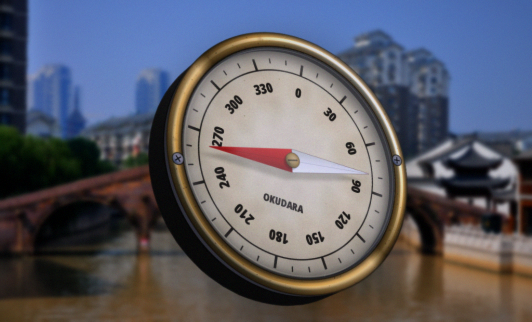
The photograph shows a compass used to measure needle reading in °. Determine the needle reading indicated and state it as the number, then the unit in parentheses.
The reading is 260 (°)
